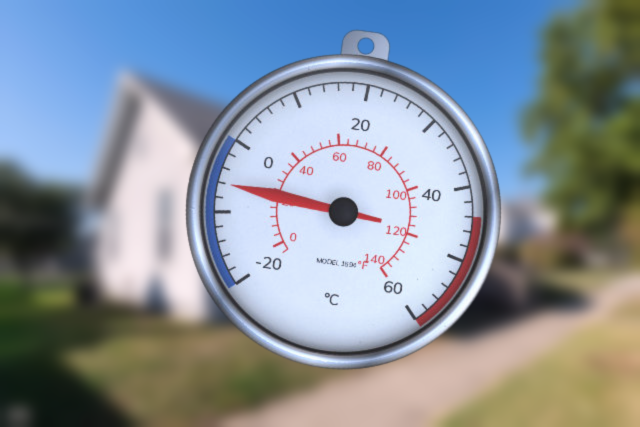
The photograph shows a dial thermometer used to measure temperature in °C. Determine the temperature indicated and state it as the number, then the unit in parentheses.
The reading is -6 (°C)
